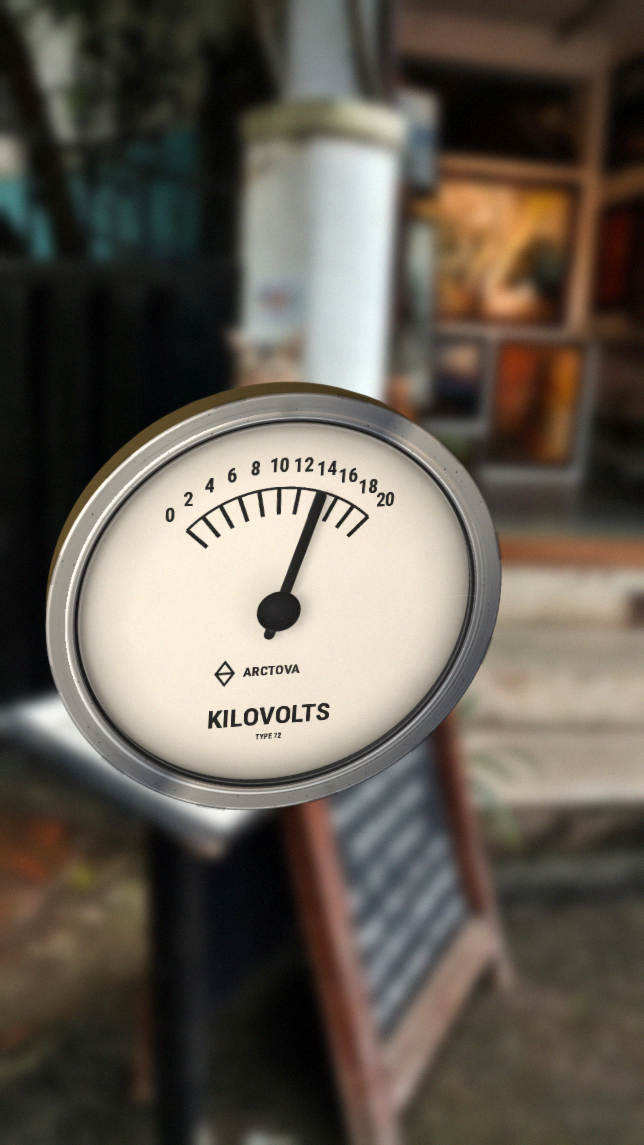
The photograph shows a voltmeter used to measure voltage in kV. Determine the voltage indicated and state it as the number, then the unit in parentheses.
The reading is 14 (kV)
